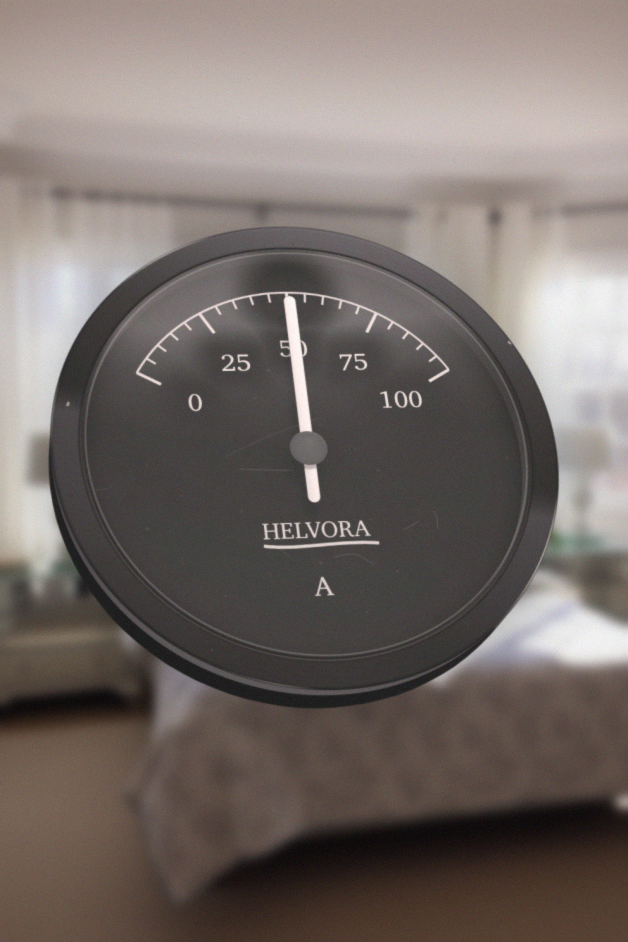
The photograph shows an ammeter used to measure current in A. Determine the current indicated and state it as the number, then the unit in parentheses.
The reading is 50 (A)
